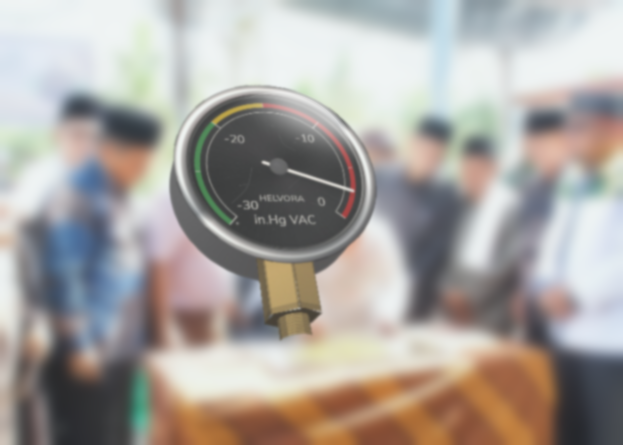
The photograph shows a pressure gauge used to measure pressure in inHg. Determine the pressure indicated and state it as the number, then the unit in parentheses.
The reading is -2.5 (inHg)
